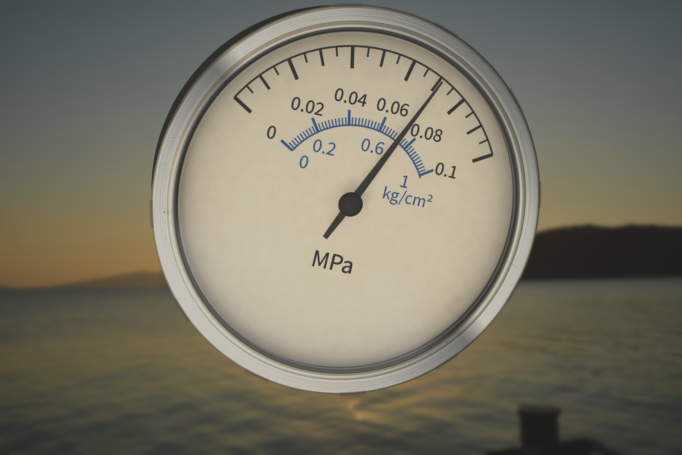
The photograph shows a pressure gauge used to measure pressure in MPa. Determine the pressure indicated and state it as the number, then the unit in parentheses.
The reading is 0.07 (MPa)
